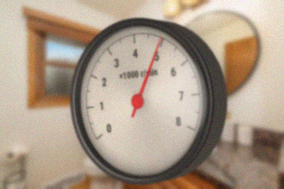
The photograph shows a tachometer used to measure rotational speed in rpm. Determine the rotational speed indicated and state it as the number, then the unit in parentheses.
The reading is 5000 (rpm)
